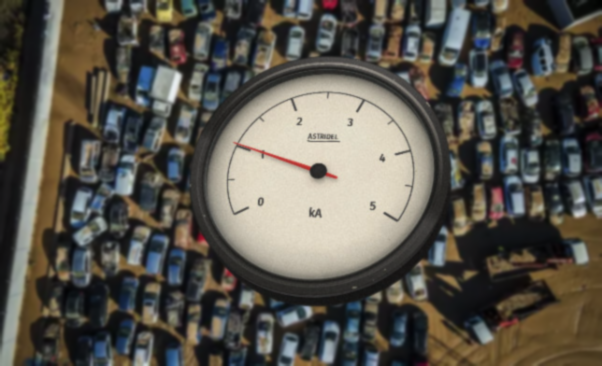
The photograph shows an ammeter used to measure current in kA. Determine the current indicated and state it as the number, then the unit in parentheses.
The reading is 1 (kA)
